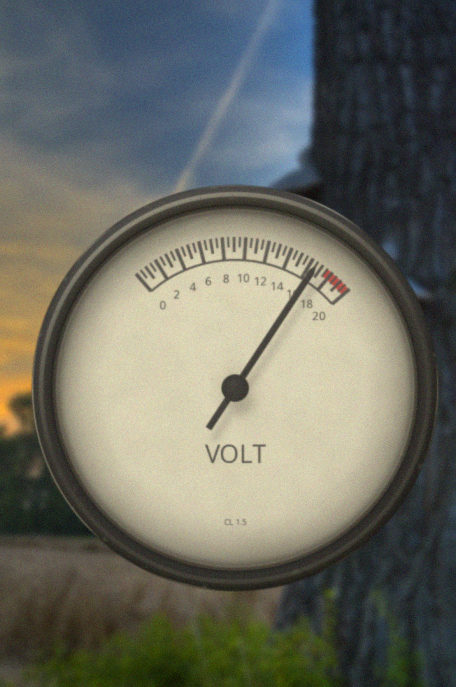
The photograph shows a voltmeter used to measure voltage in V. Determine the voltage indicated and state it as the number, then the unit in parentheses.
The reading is 16.5 (V)
